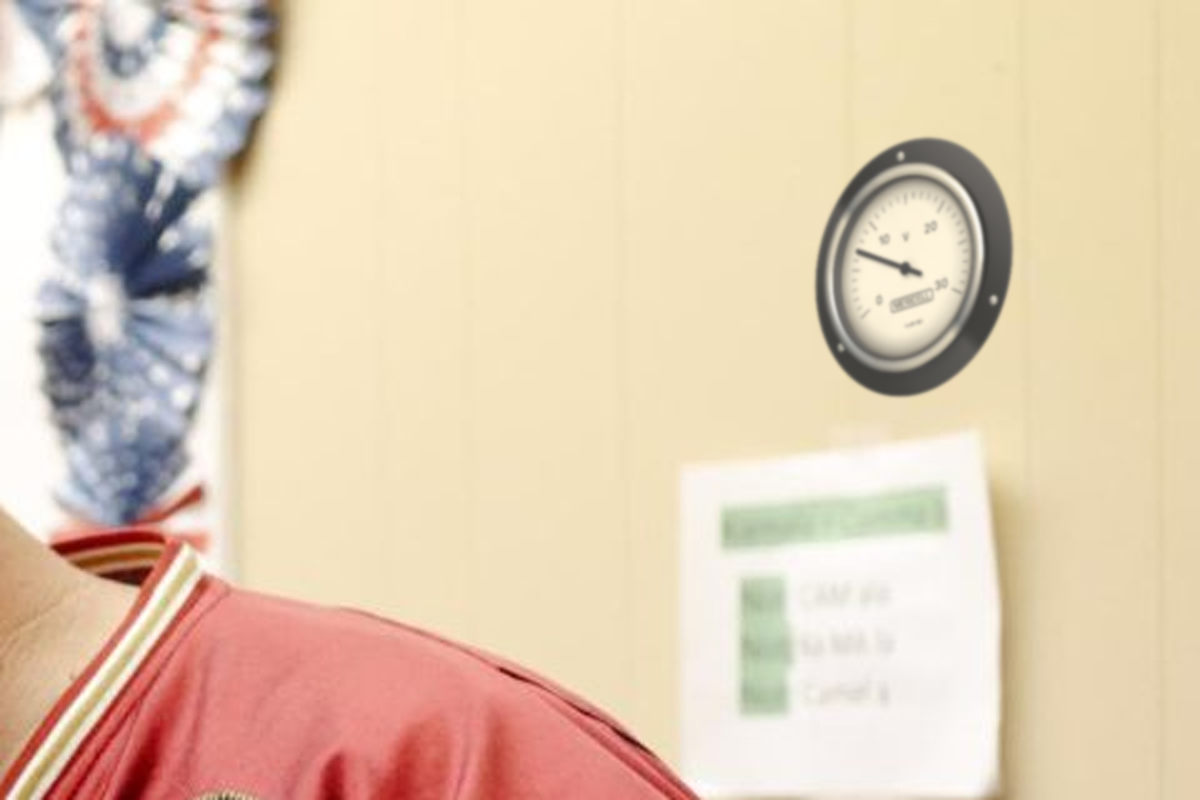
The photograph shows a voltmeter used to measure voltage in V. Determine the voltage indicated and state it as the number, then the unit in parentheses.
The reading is 7 (V)
